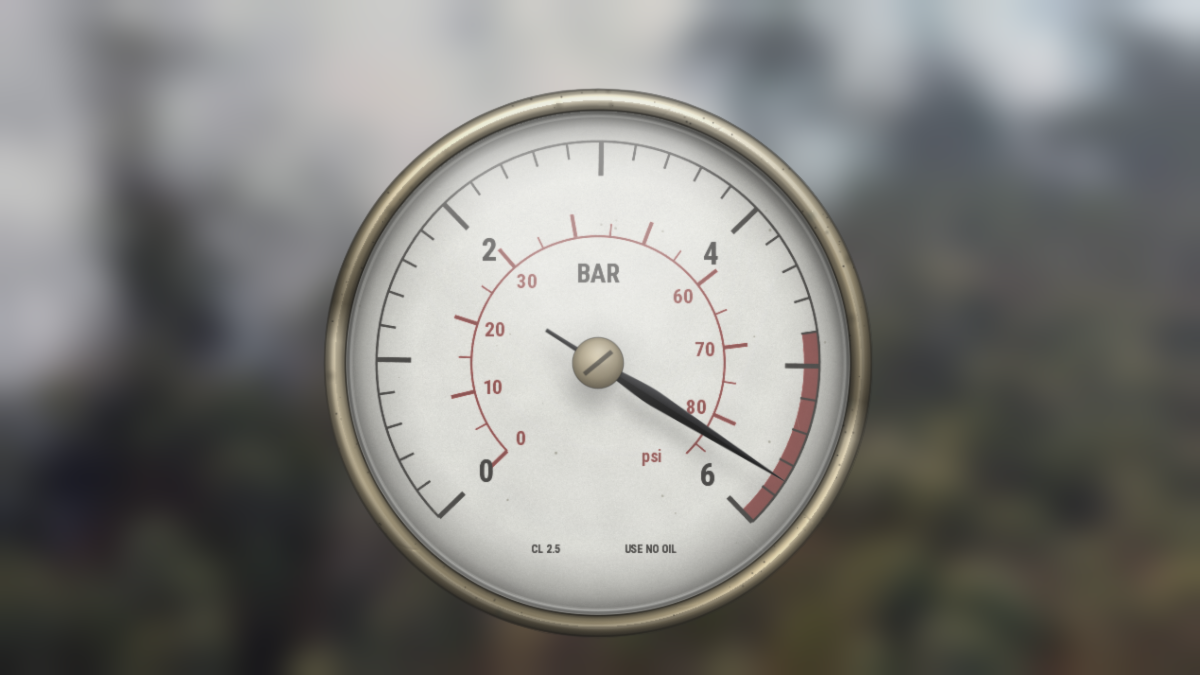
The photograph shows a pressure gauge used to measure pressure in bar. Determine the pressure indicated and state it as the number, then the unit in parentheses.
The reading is 5.7 (bar)
